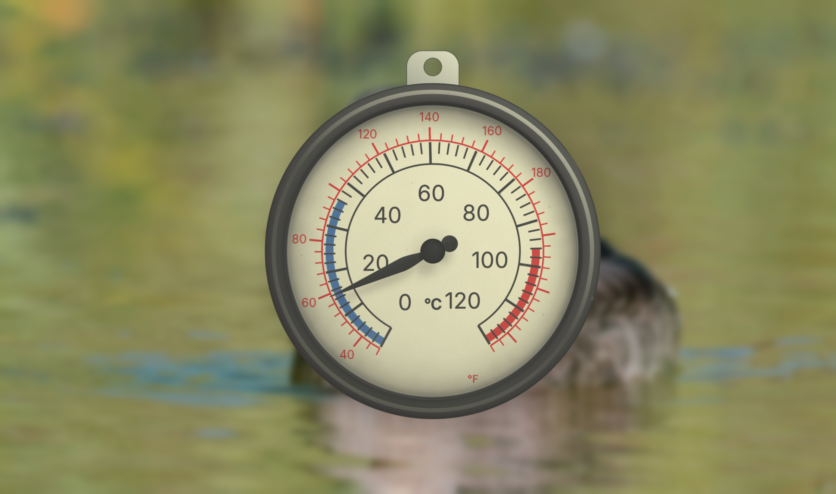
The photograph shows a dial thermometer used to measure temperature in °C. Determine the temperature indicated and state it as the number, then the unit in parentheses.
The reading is 15 (°C)
